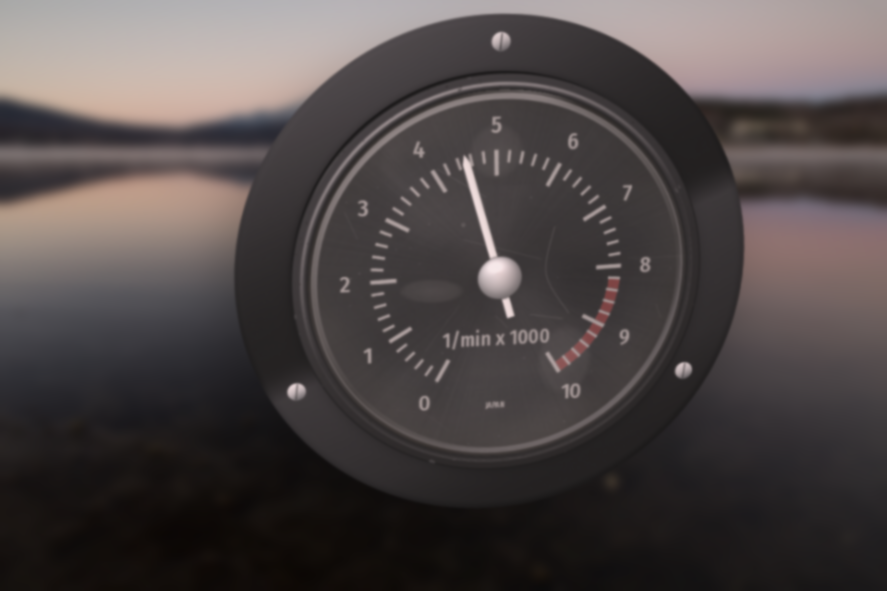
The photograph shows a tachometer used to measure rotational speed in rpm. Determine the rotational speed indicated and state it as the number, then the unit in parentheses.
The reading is 4500 (rpm)
